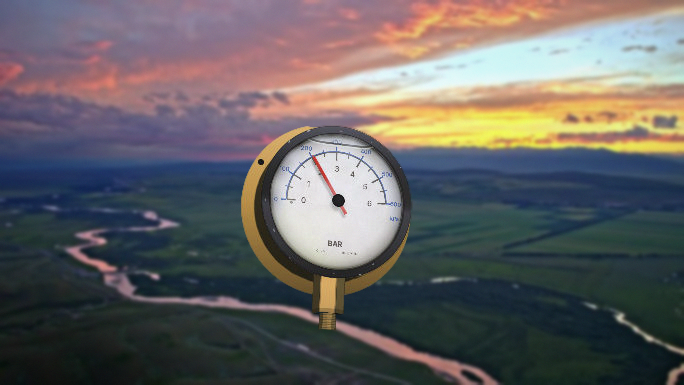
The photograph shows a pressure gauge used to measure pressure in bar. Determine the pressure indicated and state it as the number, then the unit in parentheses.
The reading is 2 (bar)
